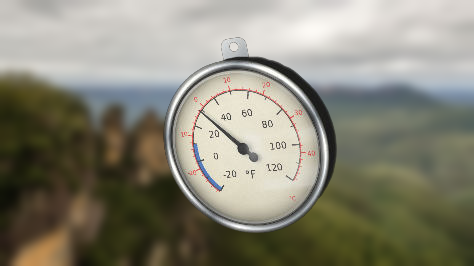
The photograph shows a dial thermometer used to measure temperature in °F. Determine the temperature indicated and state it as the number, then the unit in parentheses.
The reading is 30 (°F)
